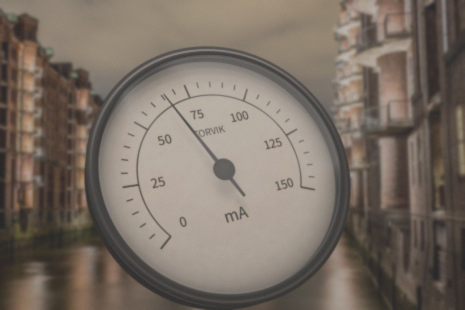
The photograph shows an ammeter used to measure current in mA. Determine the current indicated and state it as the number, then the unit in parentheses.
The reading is 65 (mA)
